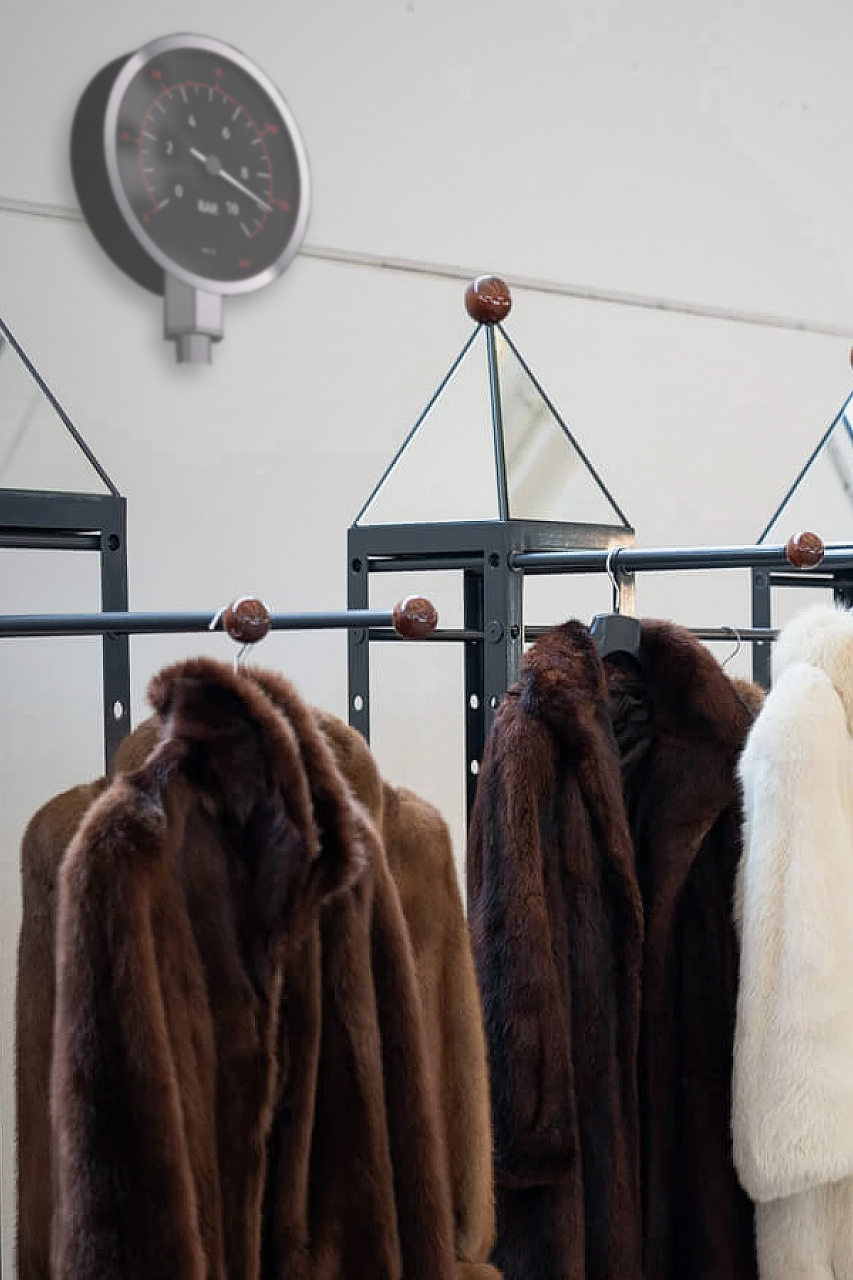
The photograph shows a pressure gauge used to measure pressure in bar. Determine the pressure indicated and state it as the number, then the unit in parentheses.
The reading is 9 (bar)
